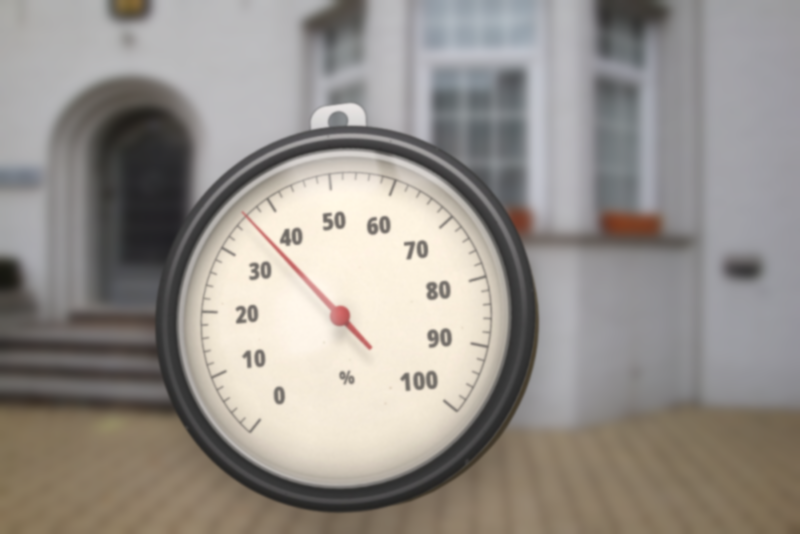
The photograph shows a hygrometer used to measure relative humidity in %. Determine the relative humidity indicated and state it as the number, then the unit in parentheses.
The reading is 36 (%)
